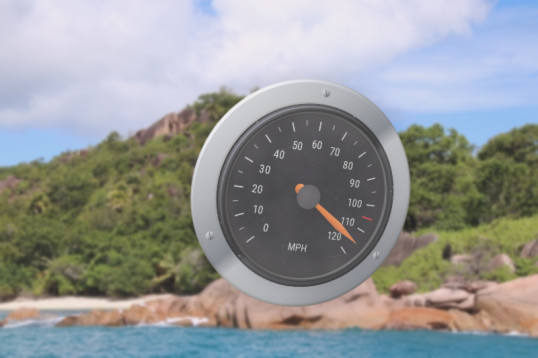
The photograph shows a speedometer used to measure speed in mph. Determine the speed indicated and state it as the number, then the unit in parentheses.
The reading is 115 (mph)
